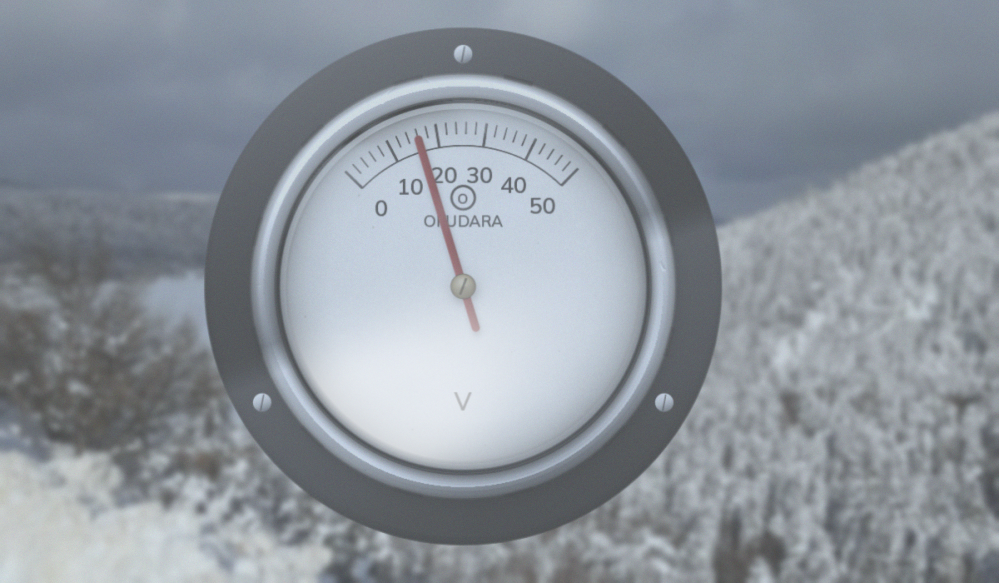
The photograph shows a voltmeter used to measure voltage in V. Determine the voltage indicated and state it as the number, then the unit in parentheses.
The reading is 16 (V)
